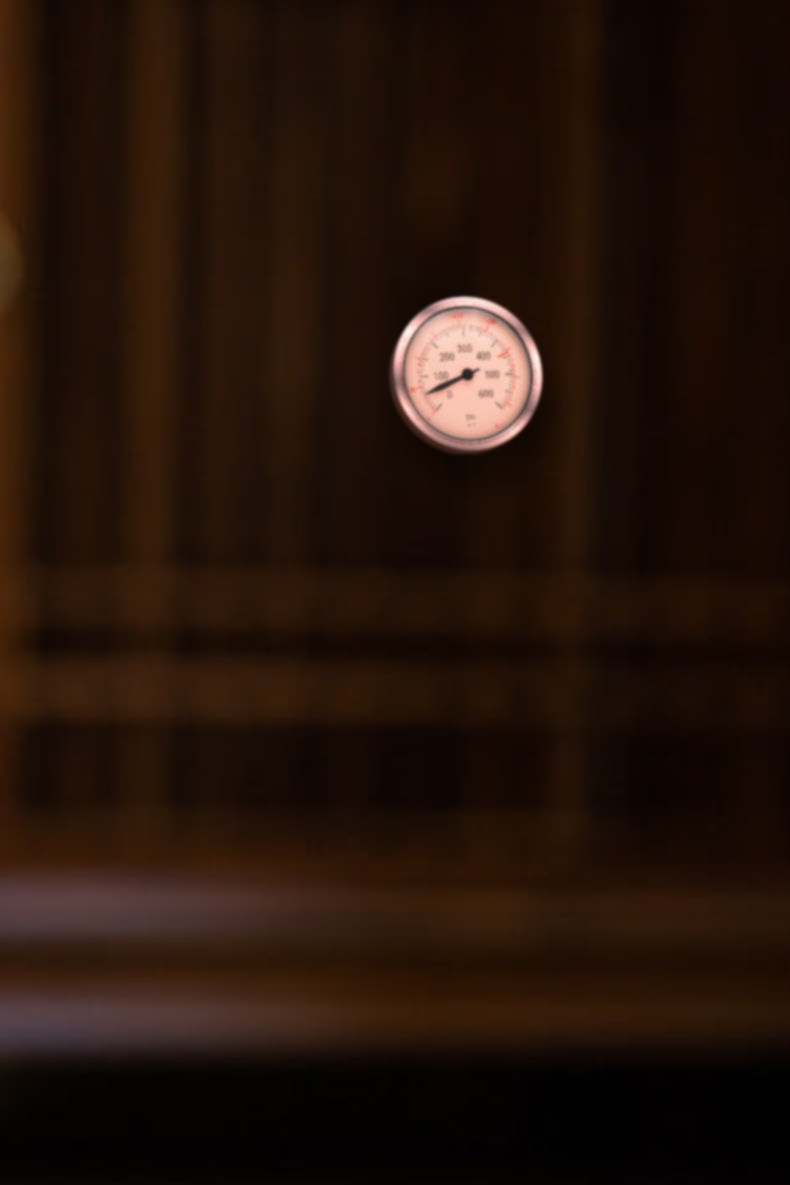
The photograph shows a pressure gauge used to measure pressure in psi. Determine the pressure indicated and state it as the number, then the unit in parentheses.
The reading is 50 (psi)
